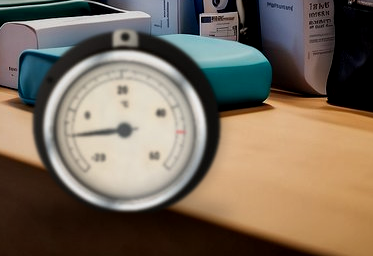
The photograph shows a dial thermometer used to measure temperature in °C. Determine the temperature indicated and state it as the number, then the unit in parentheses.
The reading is -8 (°C)
